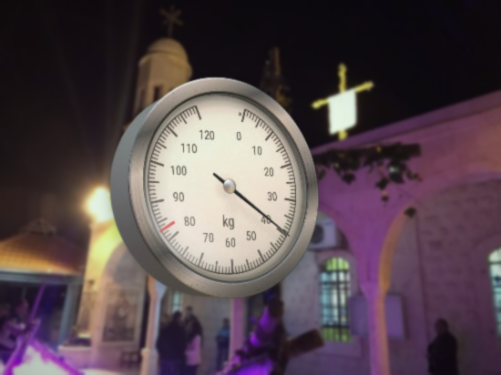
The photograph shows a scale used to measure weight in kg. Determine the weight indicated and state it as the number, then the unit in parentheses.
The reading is 40 (kg)
